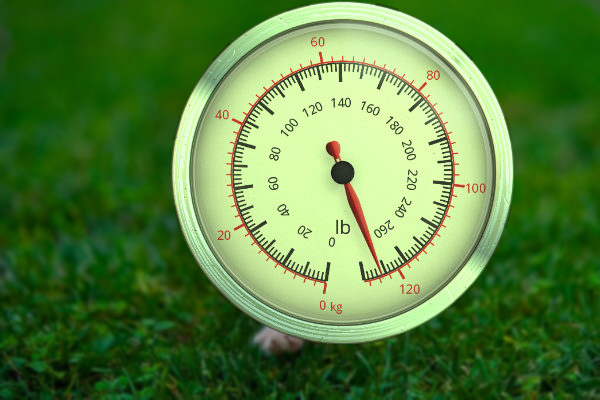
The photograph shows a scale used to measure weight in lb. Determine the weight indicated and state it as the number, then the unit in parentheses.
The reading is 272 (lb)
